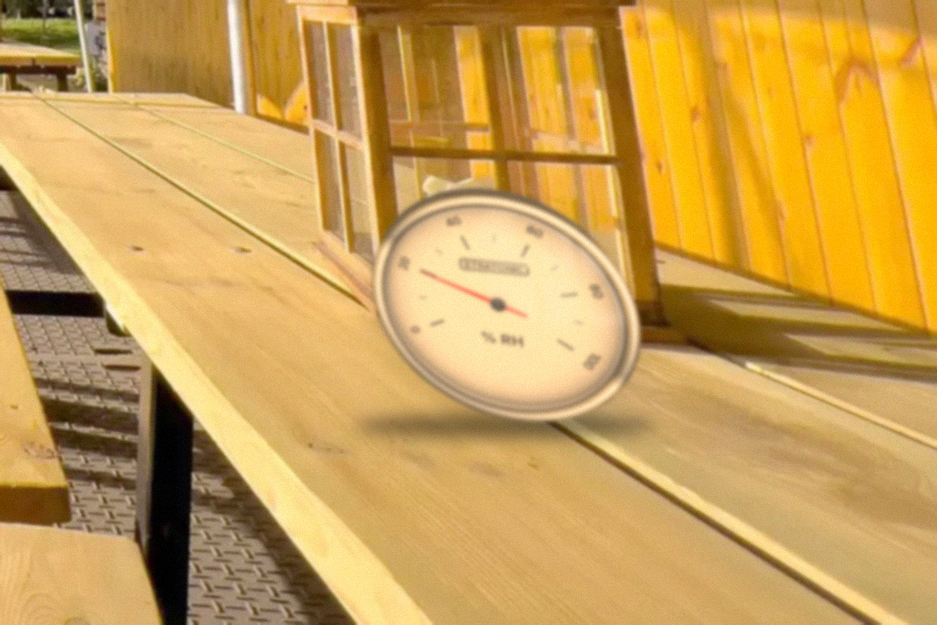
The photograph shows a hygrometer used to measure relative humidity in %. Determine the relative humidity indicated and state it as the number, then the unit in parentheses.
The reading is 20 (%)
